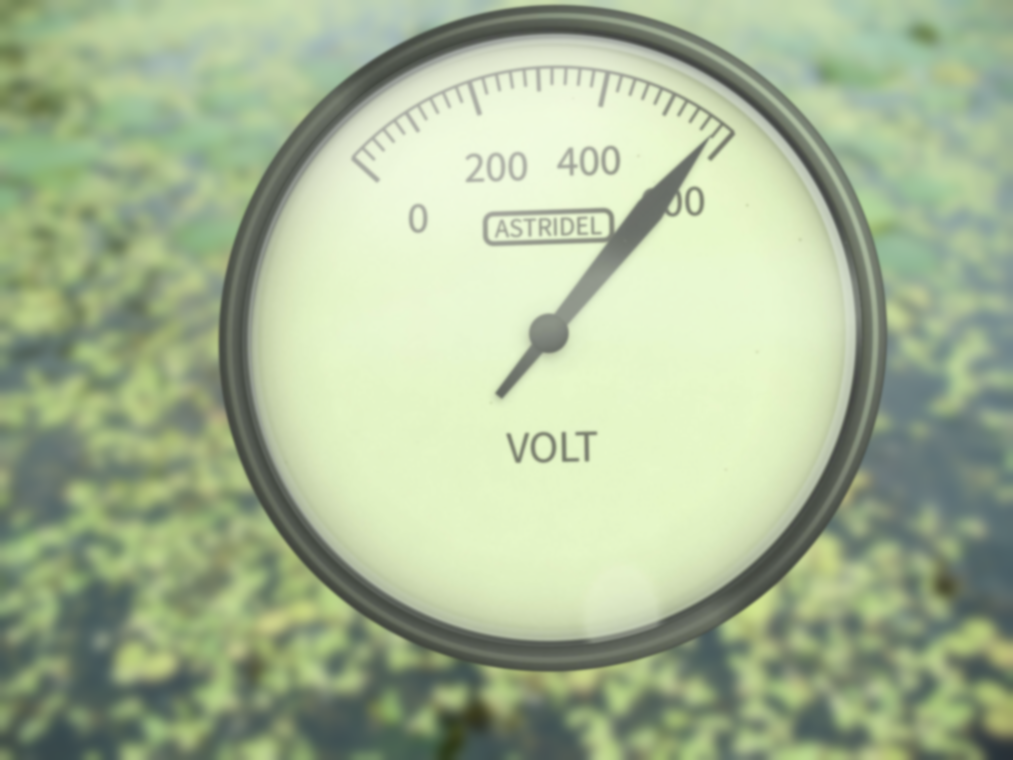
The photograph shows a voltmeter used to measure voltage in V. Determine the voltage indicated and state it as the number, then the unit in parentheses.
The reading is 580 (V)
